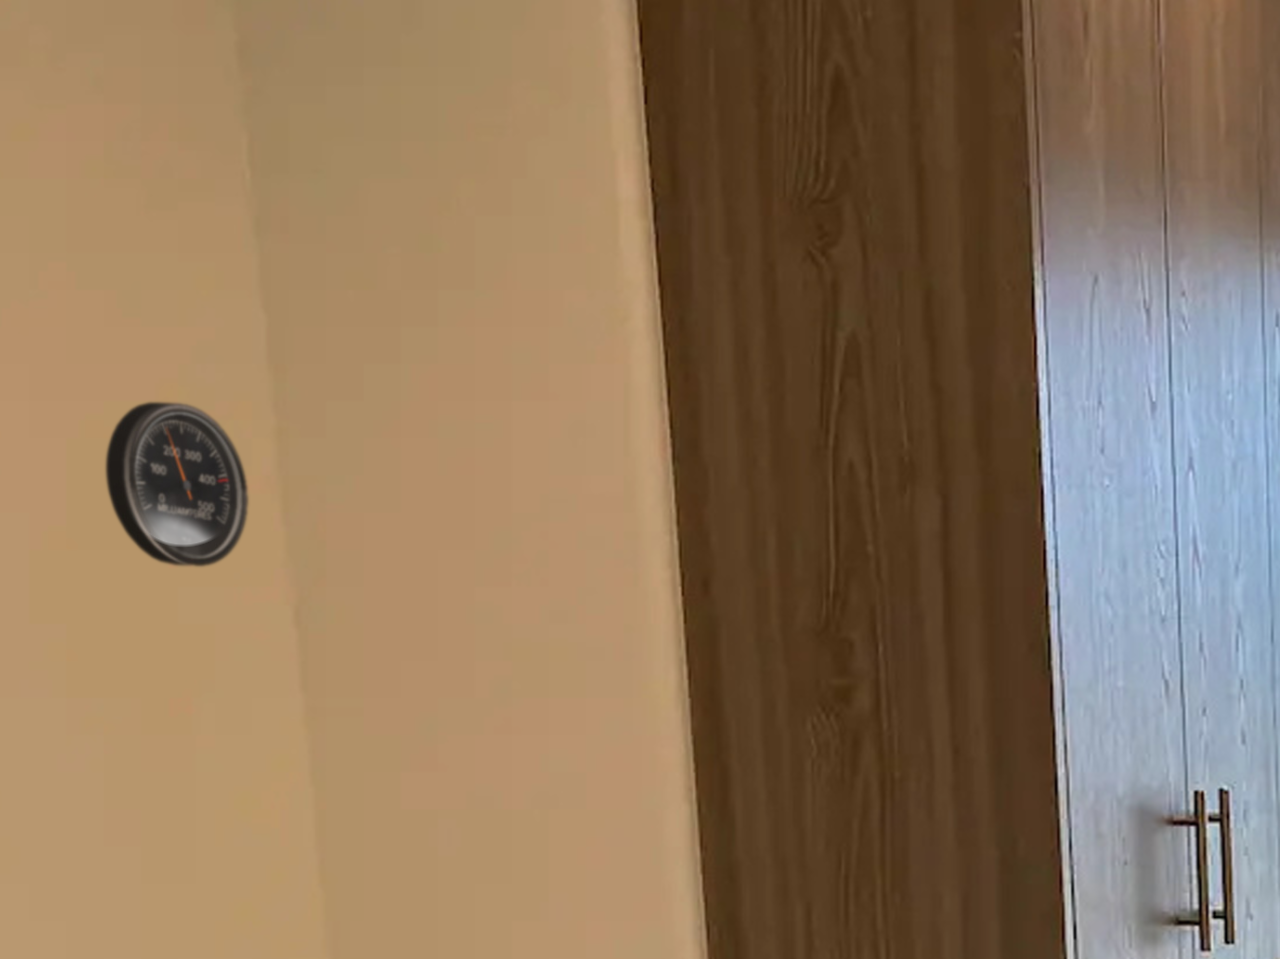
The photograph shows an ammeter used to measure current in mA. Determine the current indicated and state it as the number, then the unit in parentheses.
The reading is 200 (mA)
